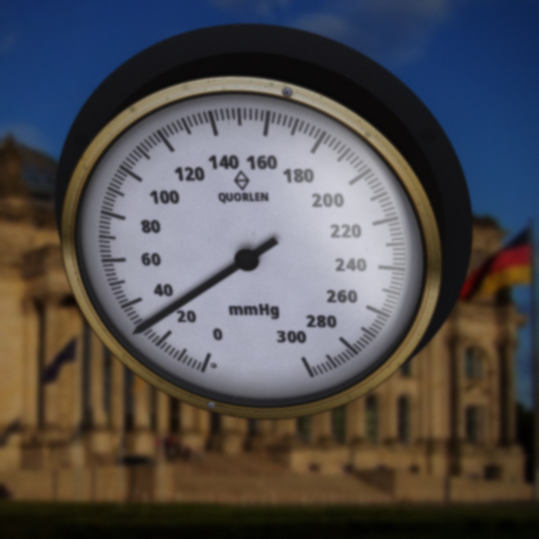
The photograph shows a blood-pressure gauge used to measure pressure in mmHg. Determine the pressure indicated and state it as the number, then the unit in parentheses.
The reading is 30 (mmHg)
